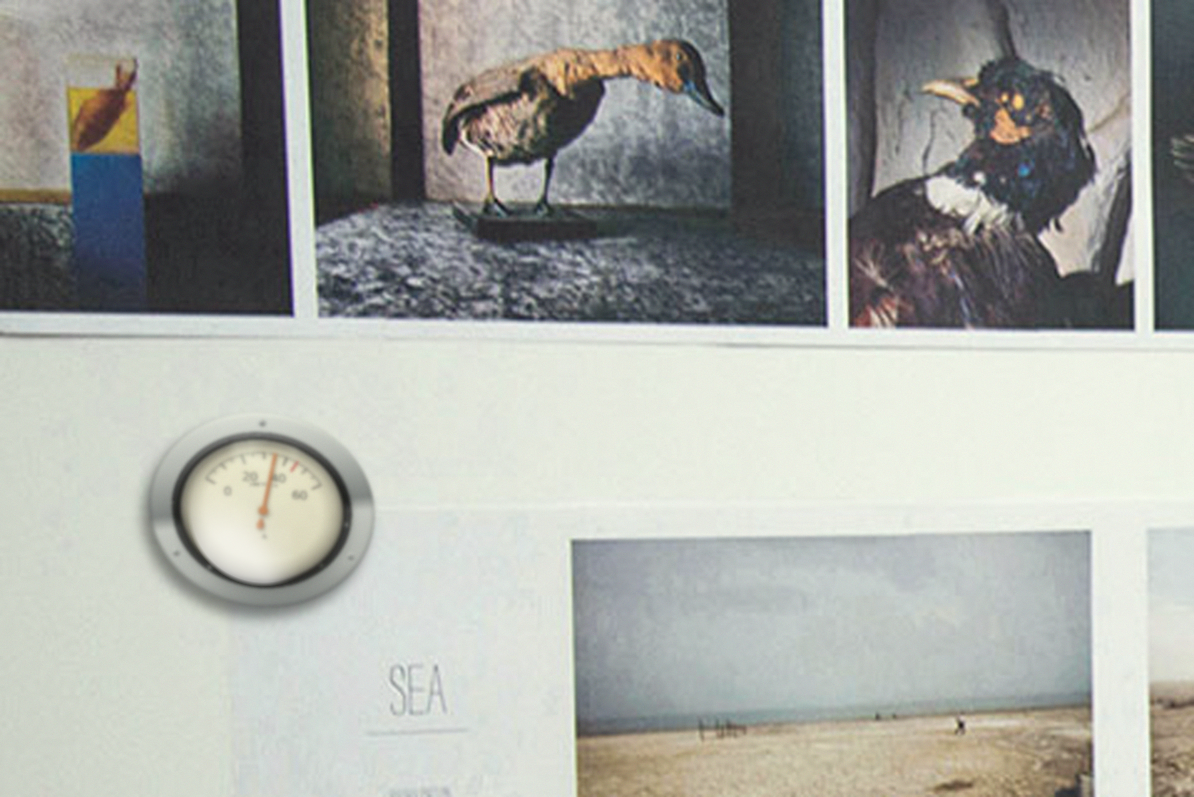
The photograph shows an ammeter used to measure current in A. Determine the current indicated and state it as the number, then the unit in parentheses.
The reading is 35 (A)
